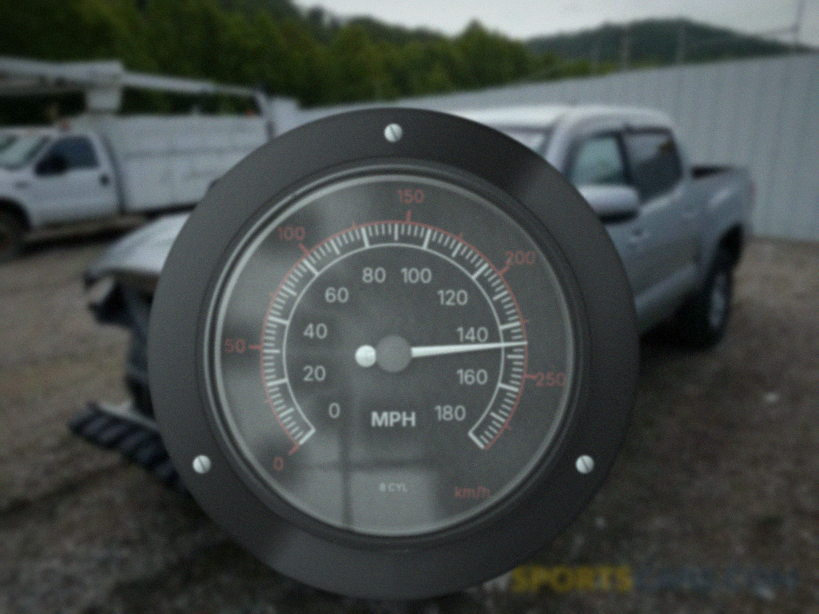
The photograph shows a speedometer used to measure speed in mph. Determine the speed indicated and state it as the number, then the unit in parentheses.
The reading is 146 (mph)
